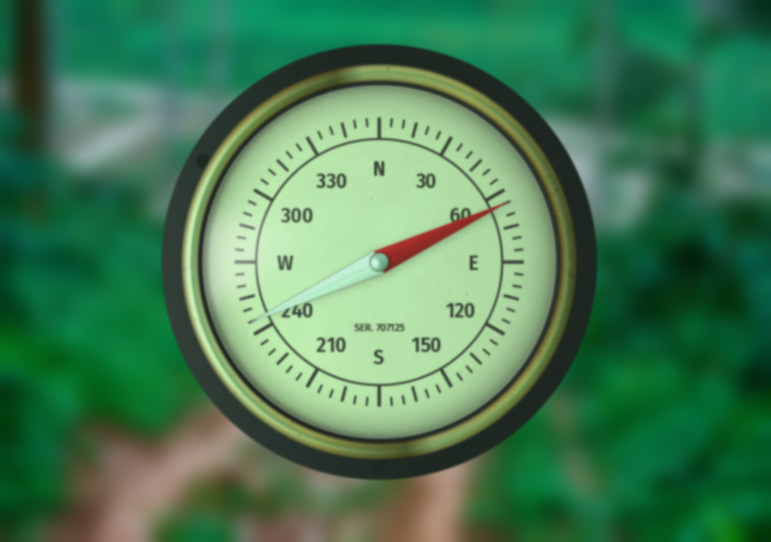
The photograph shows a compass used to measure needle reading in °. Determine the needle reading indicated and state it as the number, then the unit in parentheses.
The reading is 65 (°)
